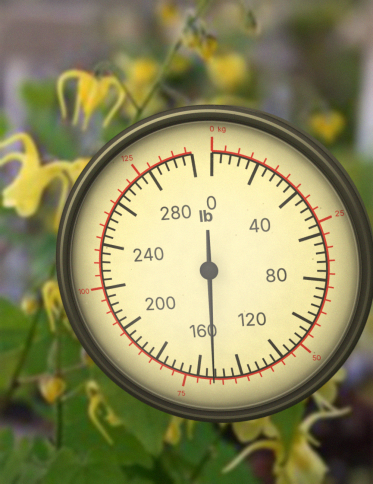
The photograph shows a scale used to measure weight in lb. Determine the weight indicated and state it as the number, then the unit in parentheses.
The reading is 152 (lb)
